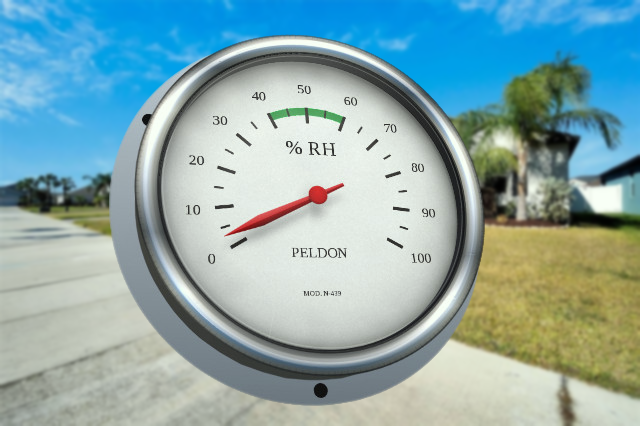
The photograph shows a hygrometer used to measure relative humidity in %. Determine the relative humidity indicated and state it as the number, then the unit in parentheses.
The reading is 2.5 (%)
